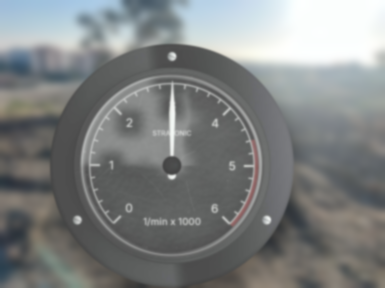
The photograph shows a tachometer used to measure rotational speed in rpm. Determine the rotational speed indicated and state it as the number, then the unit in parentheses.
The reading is 3000 (rpm)
